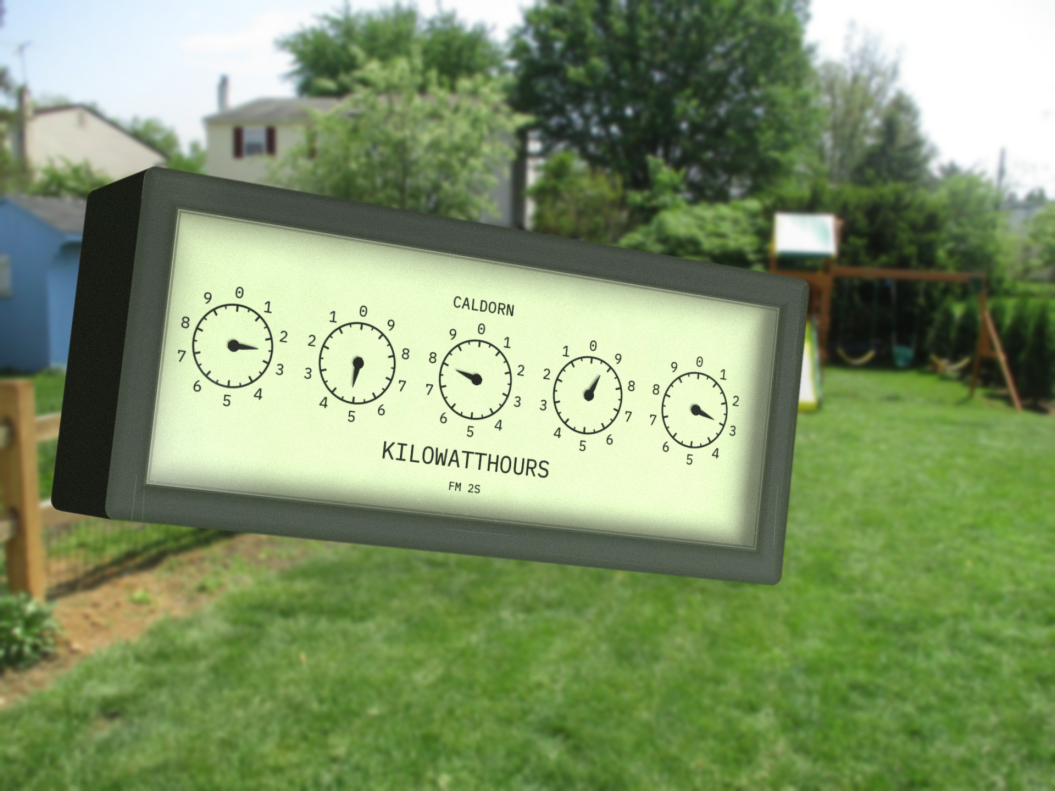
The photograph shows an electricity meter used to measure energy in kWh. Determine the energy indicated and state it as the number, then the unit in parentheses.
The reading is 24793 (kWh)
